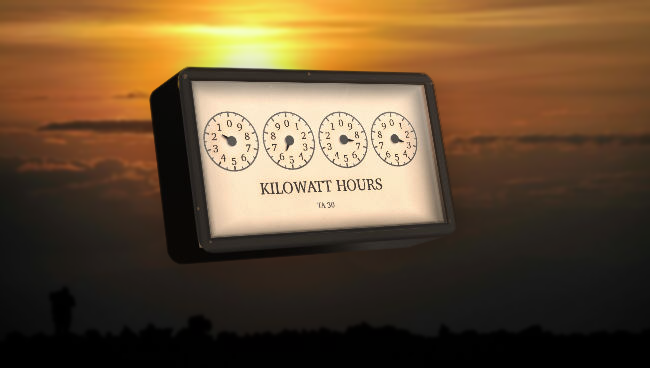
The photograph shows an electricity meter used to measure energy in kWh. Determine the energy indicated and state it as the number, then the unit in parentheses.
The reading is 1573 (kWh)
